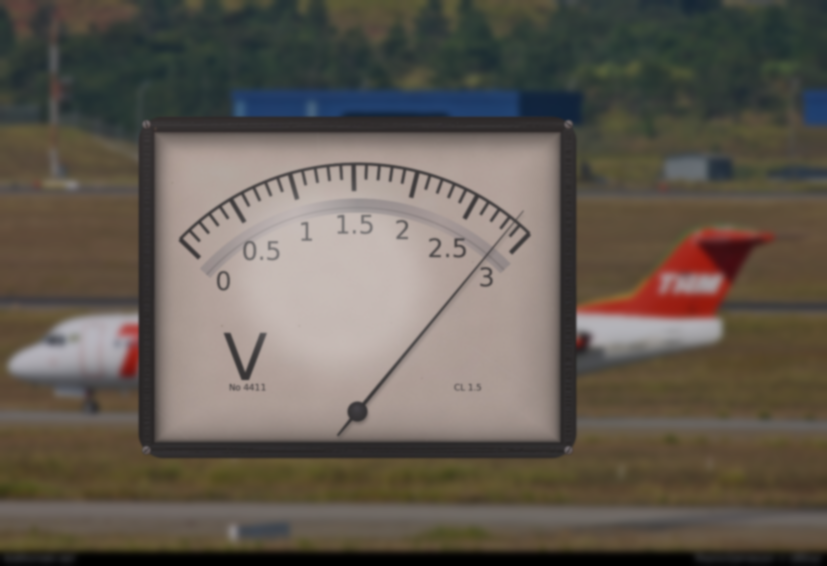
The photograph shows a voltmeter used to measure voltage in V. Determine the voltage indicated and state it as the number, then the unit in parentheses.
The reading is 2.85 (V)
